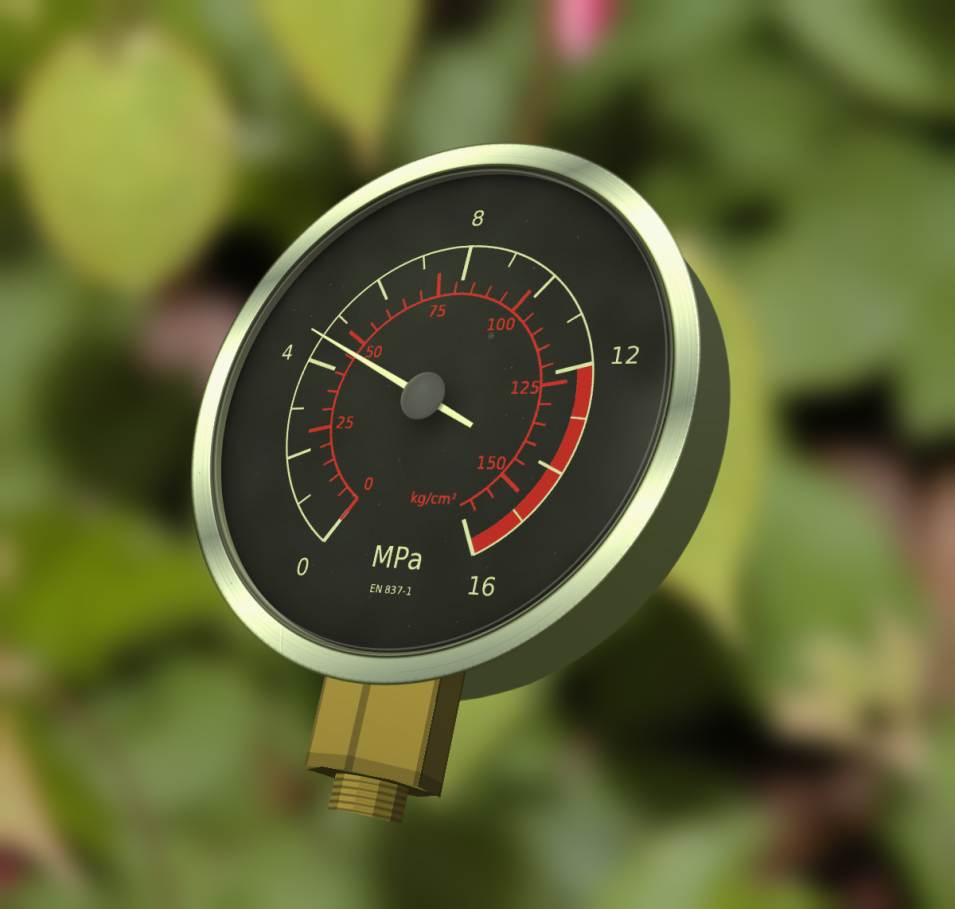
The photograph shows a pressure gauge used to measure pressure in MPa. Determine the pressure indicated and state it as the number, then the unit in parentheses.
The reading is 4.5 (MPa)
